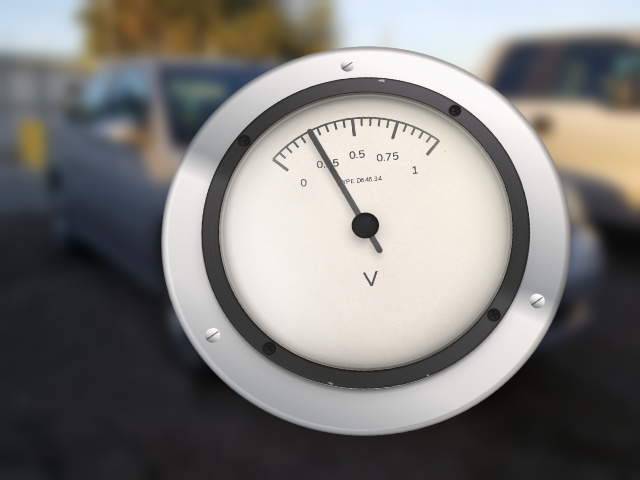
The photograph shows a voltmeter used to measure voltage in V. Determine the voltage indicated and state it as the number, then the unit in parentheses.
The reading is 0.25 (V)
